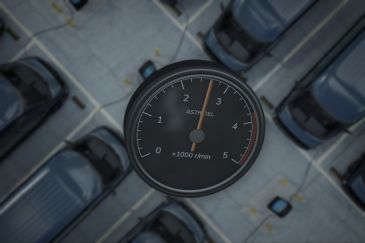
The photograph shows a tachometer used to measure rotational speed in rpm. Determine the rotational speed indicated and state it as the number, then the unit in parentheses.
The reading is 2600 (rpm)
